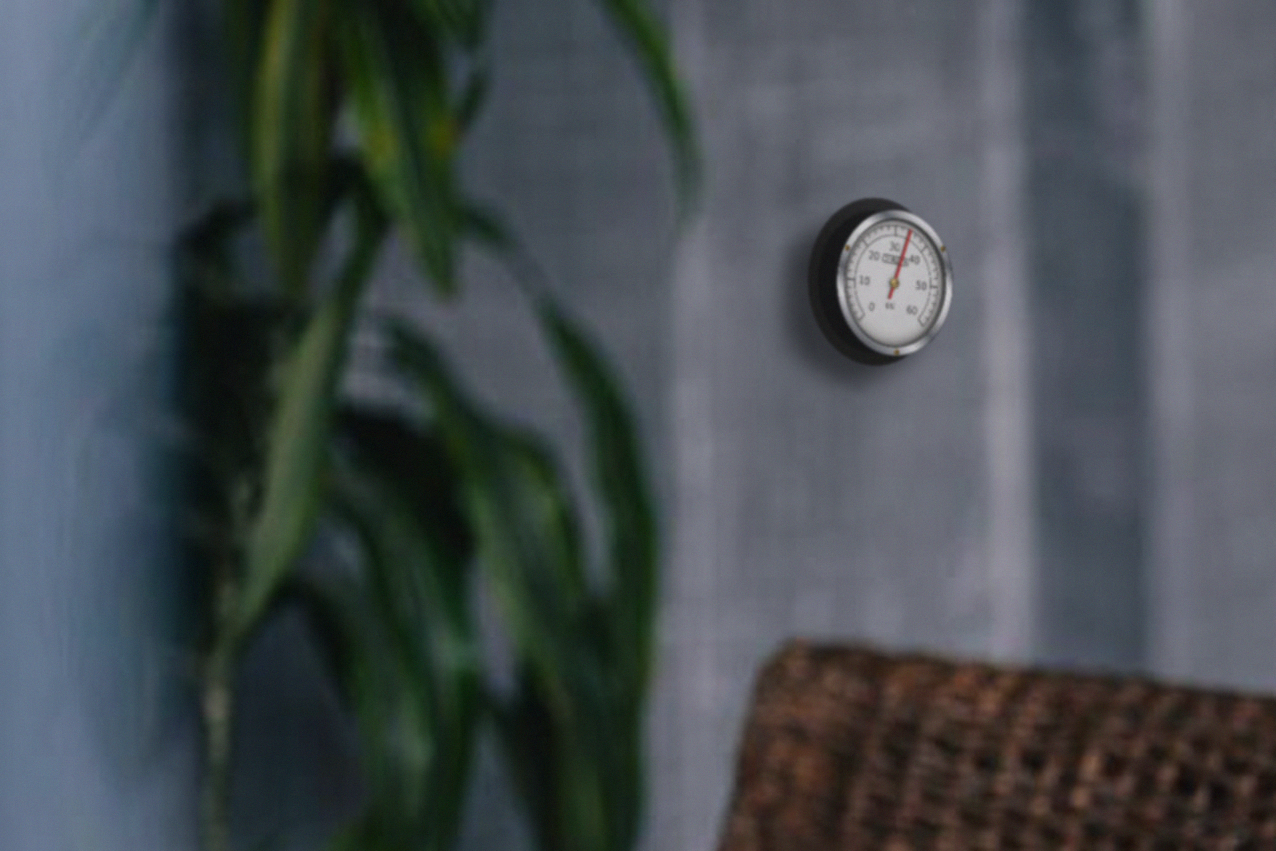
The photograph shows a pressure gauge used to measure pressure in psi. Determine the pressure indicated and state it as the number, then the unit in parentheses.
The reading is 34 (psi)
